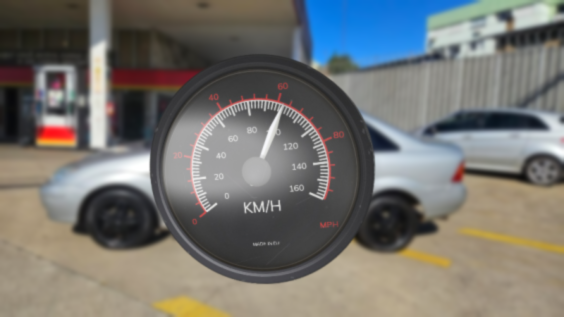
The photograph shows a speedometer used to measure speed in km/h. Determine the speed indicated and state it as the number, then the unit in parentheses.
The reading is 100 (km/h)
